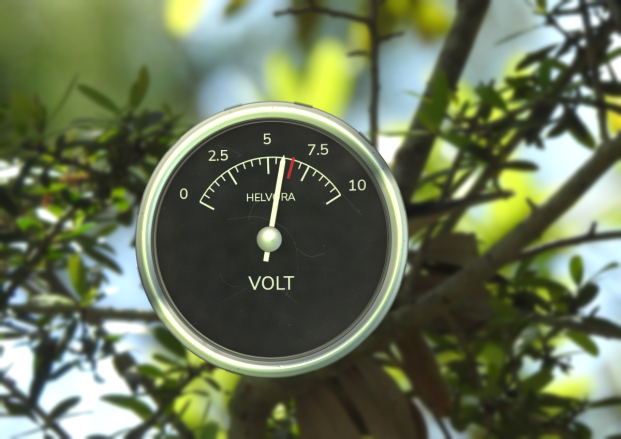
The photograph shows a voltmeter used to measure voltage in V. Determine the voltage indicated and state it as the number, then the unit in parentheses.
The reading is 6 (V)
